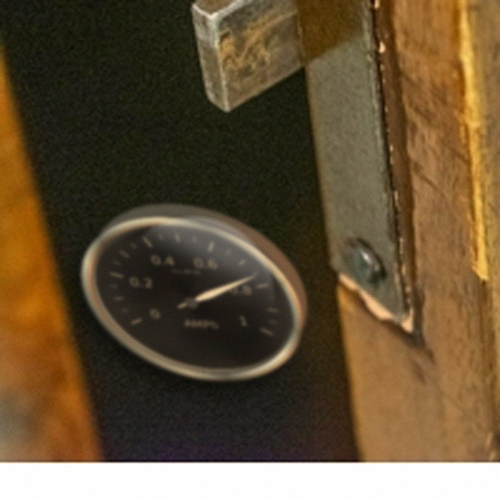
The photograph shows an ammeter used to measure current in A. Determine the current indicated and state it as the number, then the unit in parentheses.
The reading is 0.75 (A)
